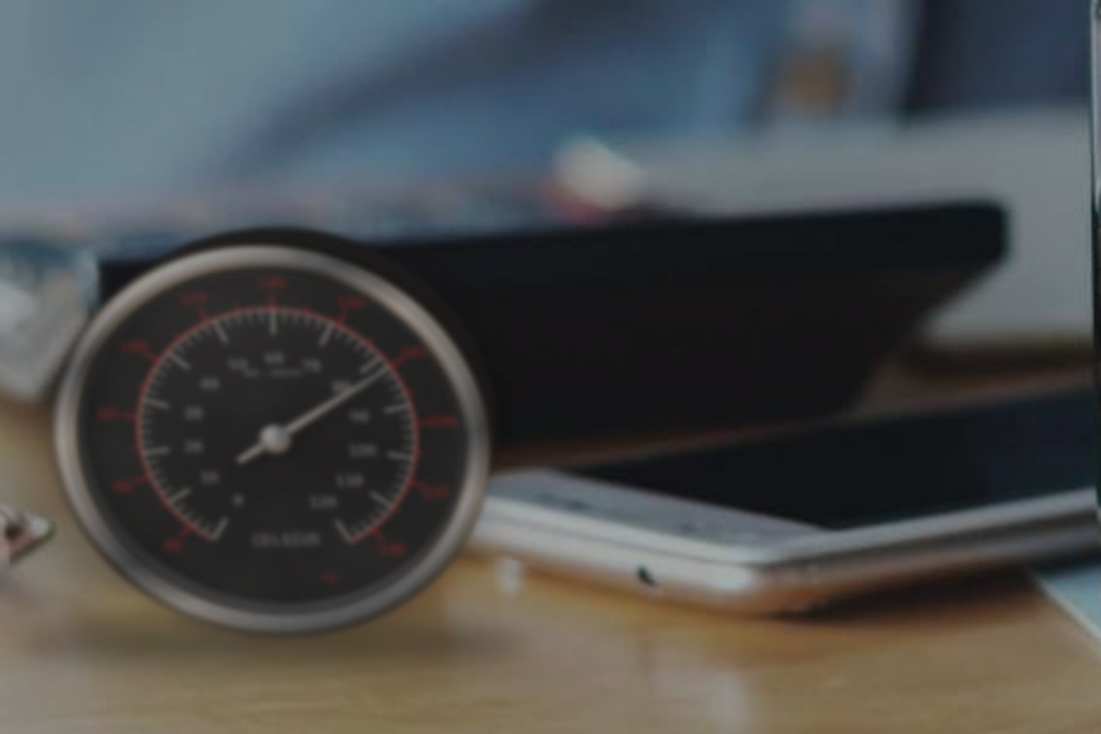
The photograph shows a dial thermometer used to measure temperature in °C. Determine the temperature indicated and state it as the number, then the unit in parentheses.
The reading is 82 (°C)
